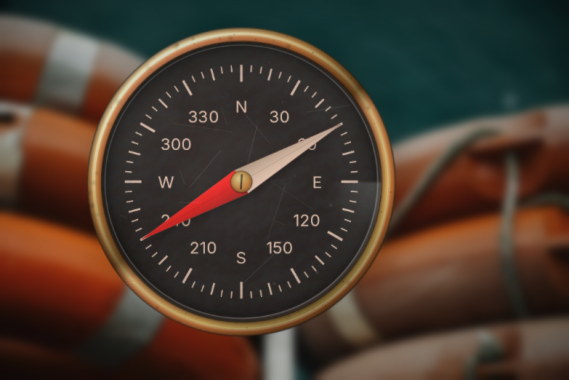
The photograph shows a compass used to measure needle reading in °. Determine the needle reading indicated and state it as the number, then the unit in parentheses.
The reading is 240 (°)
